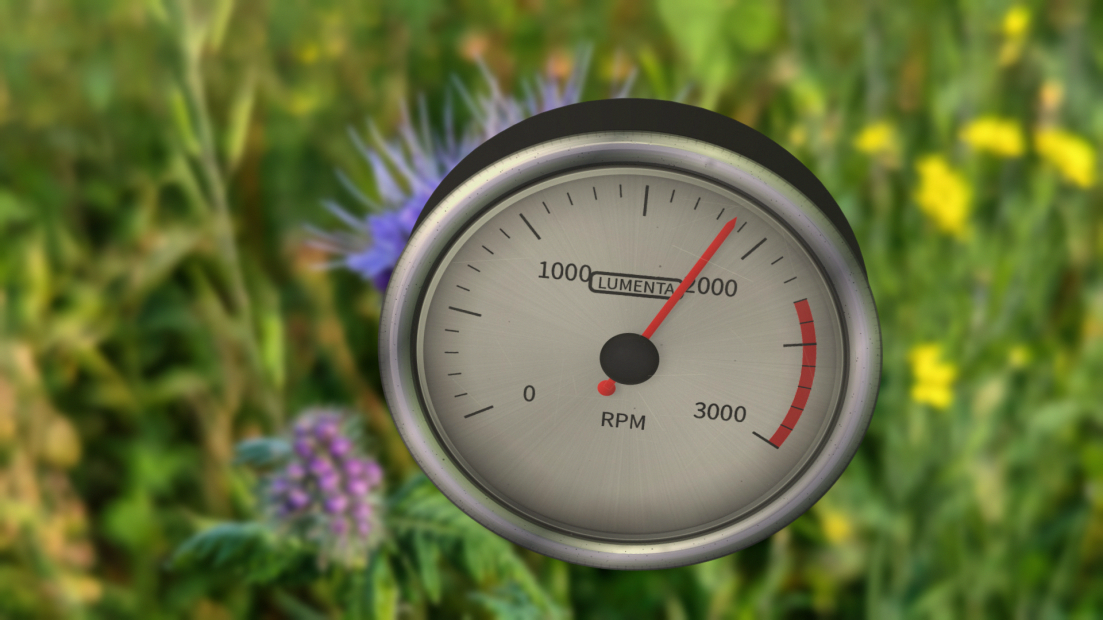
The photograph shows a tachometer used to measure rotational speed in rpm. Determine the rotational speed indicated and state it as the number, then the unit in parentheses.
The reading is 1850 (rpm)
